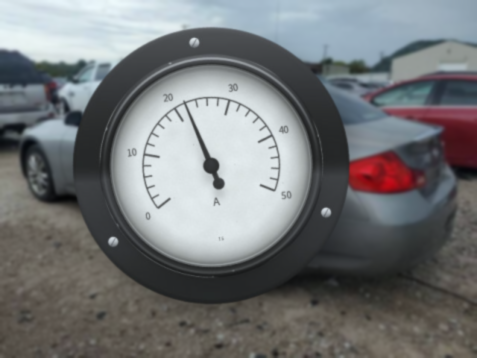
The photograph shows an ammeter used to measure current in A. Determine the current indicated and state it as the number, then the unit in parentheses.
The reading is 22 (A)
